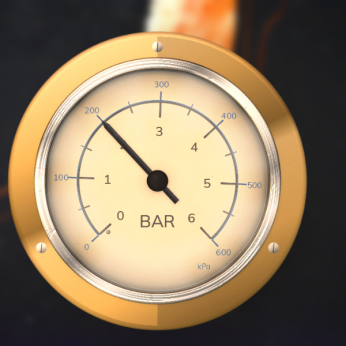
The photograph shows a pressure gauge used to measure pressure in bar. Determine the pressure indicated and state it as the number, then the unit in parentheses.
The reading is 2 (bar)
